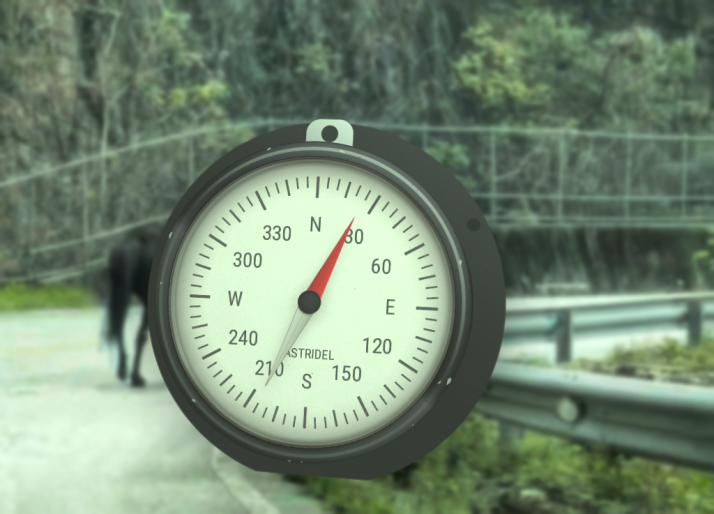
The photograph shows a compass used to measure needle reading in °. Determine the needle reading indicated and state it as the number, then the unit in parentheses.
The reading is 25 (°)
